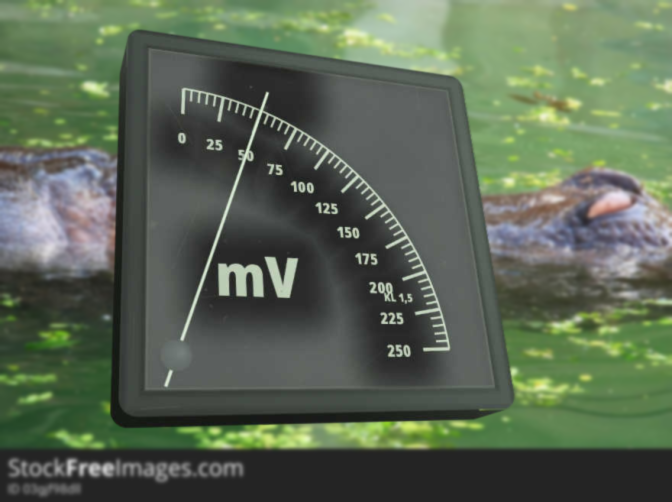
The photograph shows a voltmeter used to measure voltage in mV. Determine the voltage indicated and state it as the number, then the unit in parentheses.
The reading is 50 (mV)
